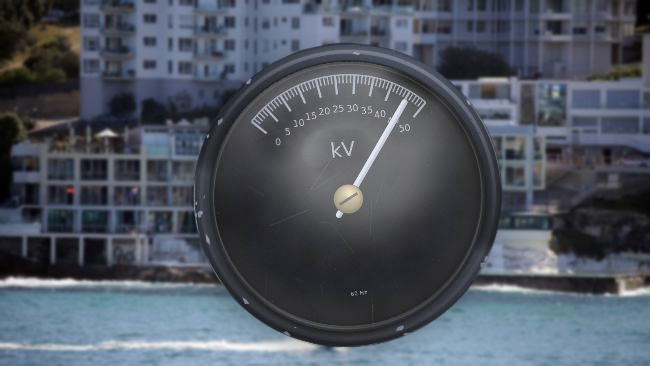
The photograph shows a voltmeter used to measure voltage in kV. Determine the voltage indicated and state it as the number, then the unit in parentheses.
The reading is 45 (kV)
